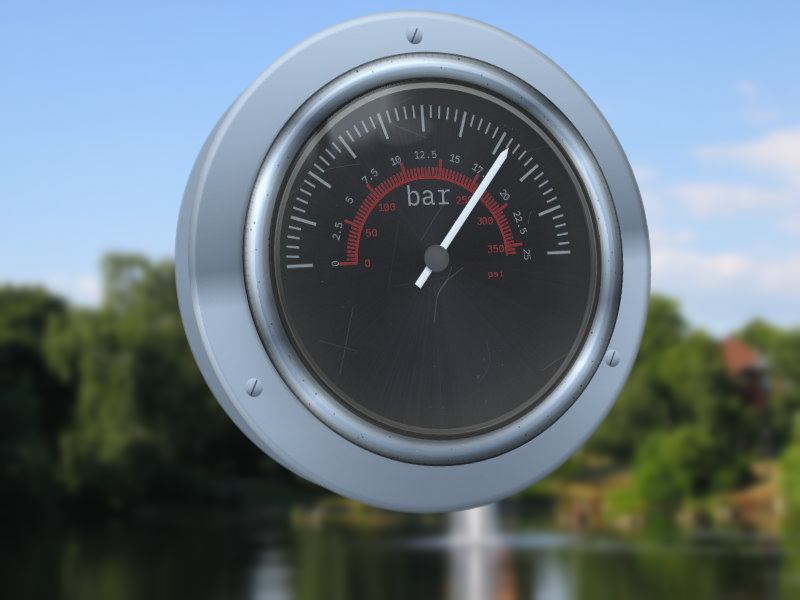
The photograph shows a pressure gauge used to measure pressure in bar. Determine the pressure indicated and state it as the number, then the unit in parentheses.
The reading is 18 (bar)
